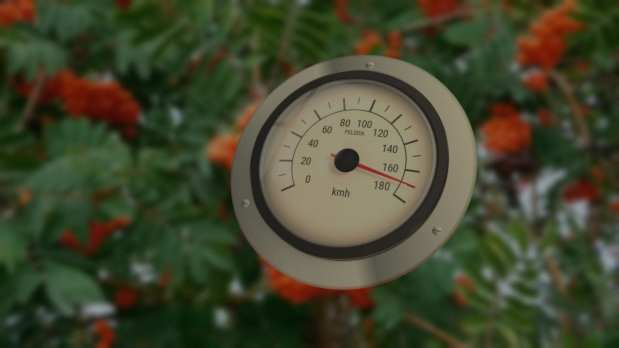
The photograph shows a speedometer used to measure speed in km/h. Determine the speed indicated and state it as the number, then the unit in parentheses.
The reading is 170 (km/h)
